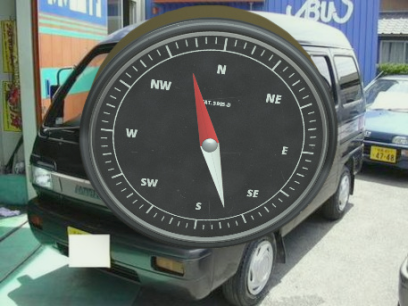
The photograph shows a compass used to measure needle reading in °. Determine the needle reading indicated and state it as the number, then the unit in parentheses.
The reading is 340 (°)
